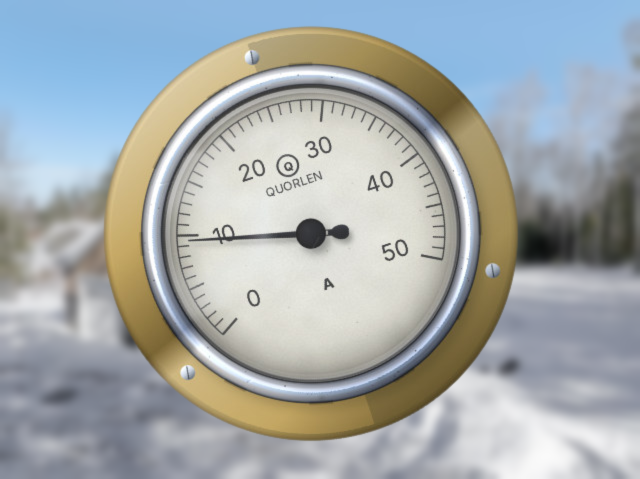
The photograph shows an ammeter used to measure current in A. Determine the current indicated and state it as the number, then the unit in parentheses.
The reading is 9.5 (A)
